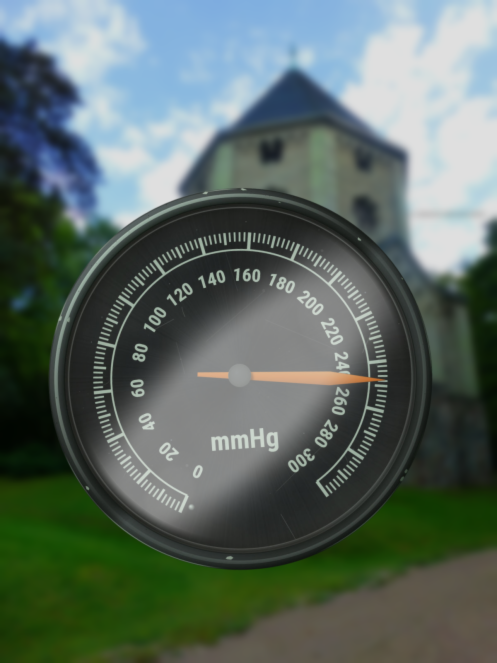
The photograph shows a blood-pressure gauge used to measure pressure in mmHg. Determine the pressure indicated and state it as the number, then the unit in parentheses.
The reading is 248 (mmHg)
